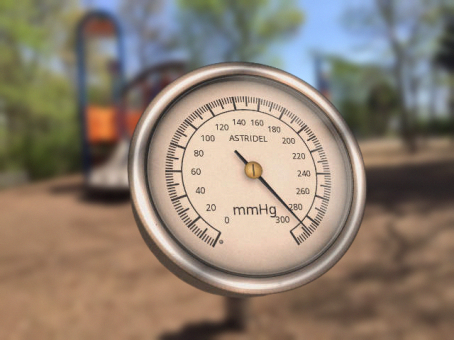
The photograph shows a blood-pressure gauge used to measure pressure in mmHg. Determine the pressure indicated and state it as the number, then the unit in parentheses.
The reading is 290 (mmHg)
